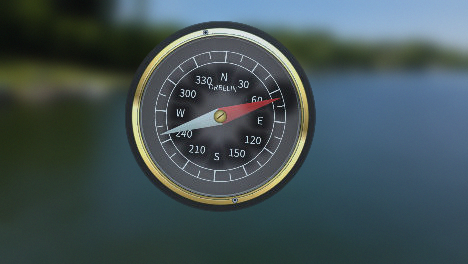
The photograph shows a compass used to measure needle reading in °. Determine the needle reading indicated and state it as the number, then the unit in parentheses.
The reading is 67.5 (°)
